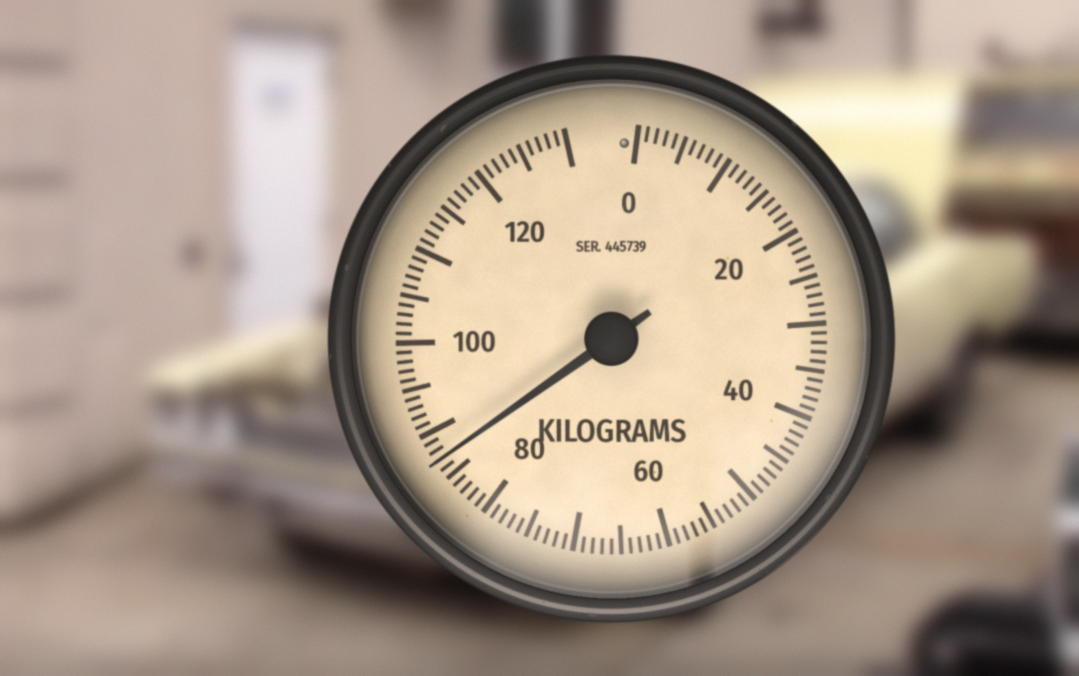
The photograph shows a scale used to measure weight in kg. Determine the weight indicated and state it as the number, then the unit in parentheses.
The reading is 87 (kg)
